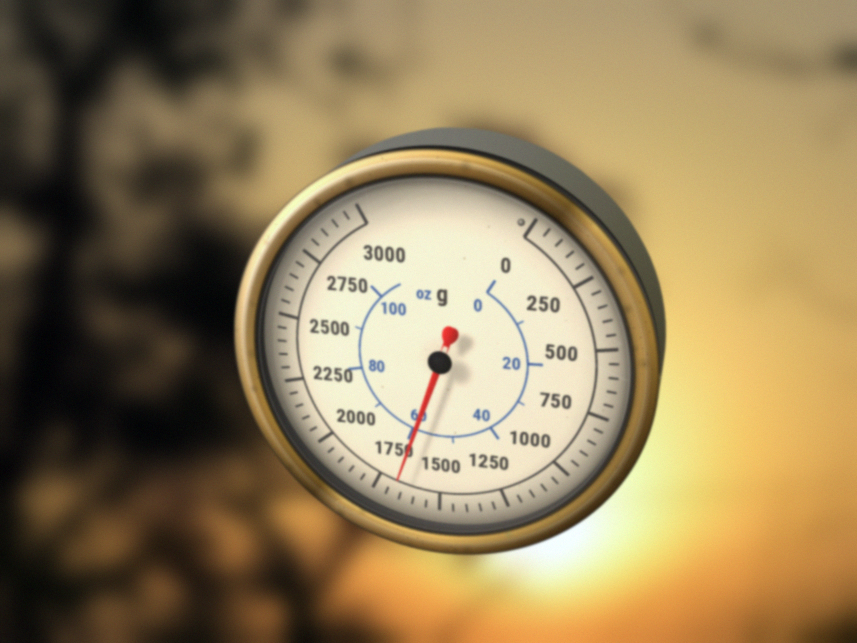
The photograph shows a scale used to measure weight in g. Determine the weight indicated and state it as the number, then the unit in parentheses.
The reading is 1675 (g)
